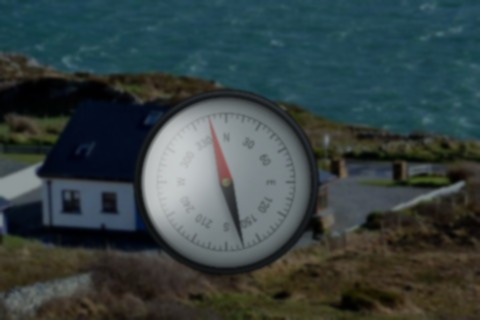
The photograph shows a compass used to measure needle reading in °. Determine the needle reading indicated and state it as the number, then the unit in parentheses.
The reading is 345 (°)
